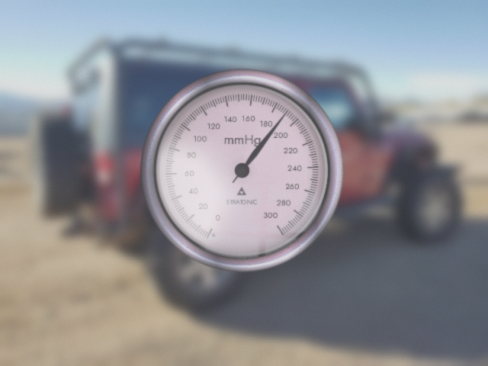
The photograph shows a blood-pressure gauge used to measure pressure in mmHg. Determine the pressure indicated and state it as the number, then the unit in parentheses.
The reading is 190 (mmHg)
